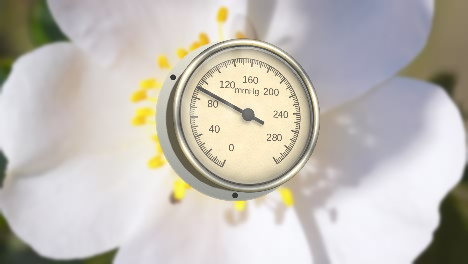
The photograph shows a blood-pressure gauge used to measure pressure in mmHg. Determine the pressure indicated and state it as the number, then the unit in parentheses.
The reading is 90 (mmHg)
